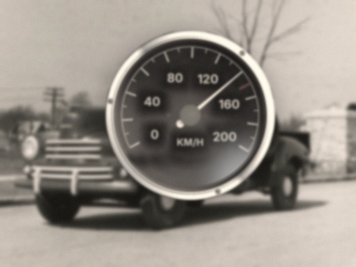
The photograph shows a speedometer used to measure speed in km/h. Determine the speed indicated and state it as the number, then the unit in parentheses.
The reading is 140 (km/h)
